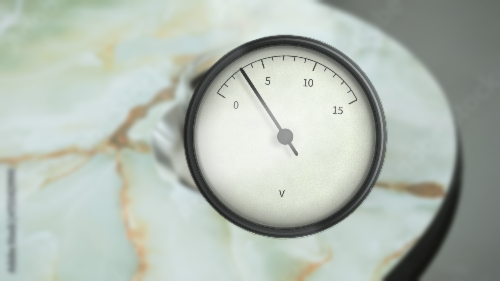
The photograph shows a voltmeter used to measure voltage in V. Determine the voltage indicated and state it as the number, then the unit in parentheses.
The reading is 3 (V)
